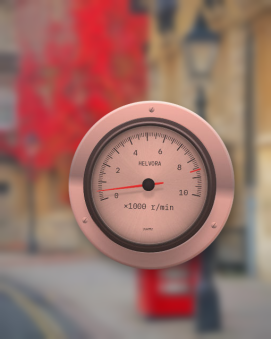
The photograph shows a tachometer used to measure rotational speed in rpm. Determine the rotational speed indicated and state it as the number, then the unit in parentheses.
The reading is 500 (rpm)
